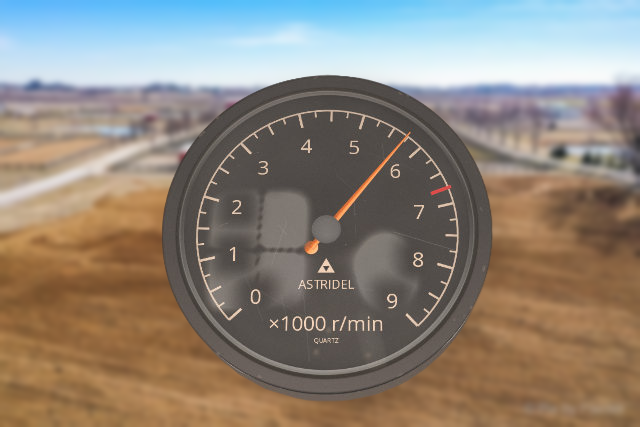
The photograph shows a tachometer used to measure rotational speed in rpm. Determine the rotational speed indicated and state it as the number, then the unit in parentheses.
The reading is 5750 (rpm)
